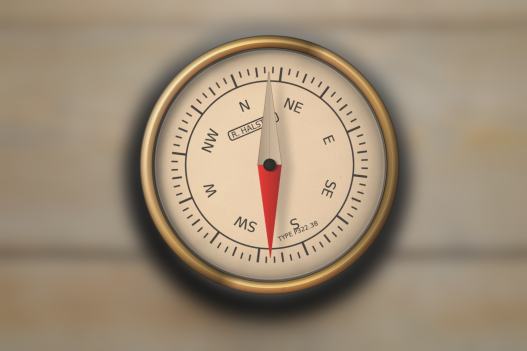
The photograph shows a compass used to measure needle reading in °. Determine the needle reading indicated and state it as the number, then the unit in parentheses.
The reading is 202.5 (°)
